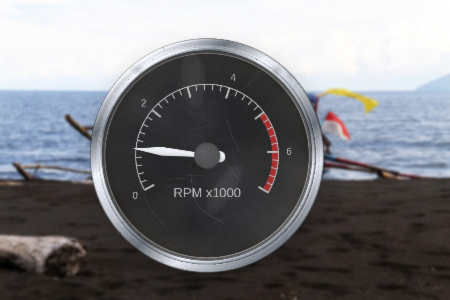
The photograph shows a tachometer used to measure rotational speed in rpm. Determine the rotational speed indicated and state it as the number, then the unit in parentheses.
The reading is 1000 (rpm)
